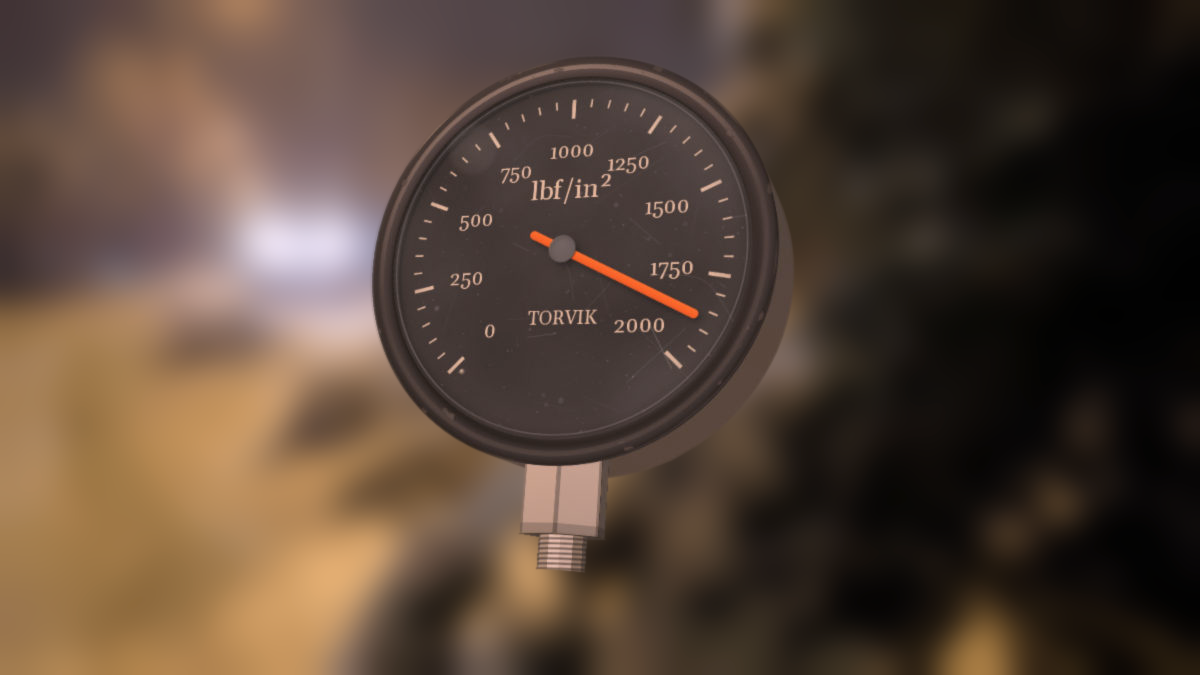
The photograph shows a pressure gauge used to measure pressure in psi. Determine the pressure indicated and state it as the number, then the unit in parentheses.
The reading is 1875 (psi)
